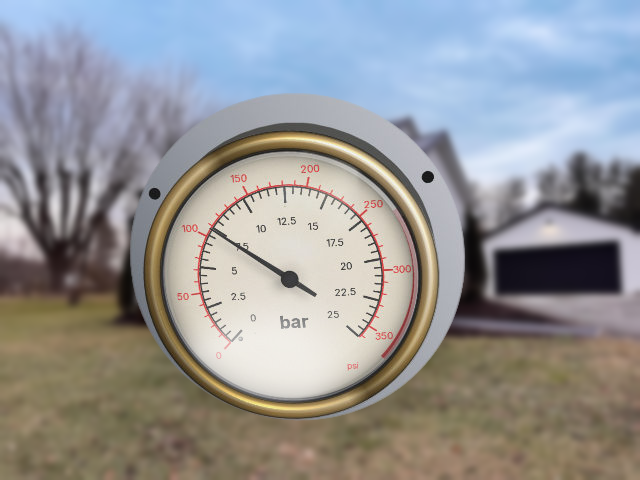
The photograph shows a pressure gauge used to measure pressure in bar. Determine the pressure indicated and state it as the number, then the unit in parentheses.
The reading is 7.5 (bar)
